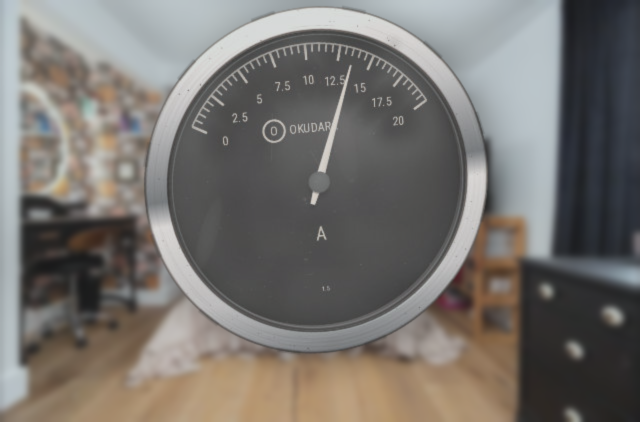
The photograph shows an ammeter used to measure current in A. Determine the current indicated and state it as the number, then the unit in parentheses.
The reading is 13.5 (A)
